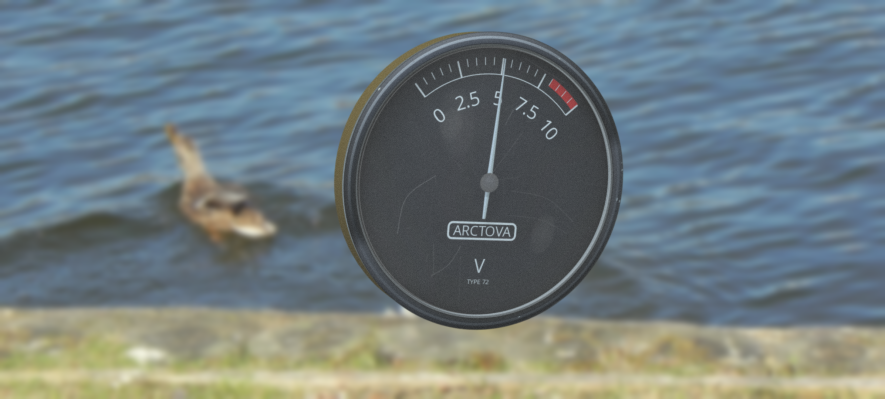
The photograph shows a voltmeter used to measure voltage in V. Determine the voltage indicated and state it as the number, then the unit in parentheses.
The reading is 5 (V)
